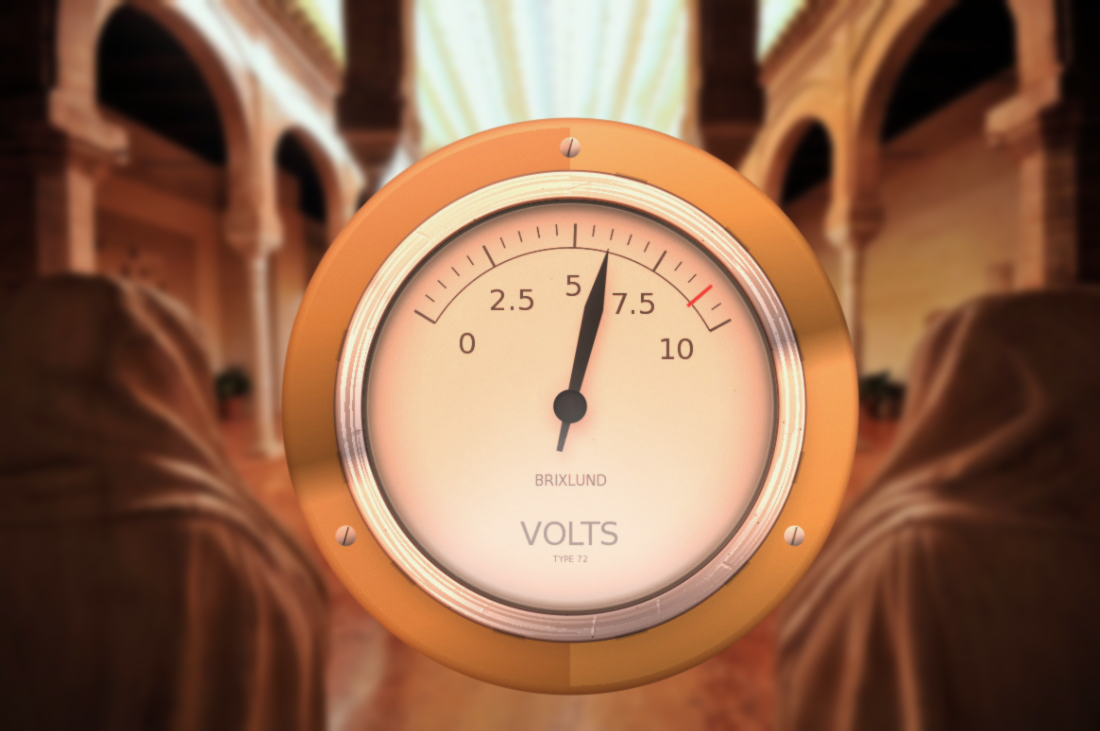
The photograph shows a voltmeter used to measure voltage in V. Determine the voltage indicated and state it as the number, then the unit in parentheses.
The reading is 6 (V)
